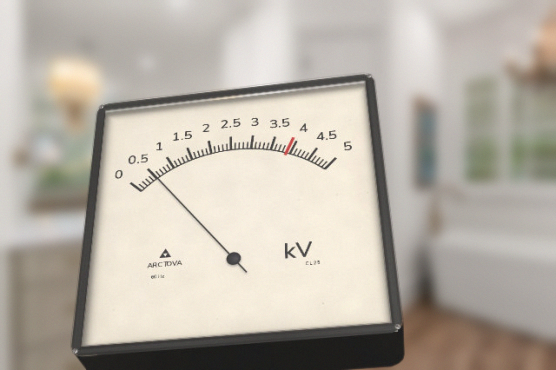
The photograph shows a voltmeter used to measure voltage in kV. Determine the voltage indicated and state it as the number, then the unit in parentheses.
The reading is 0.5 (kV)
